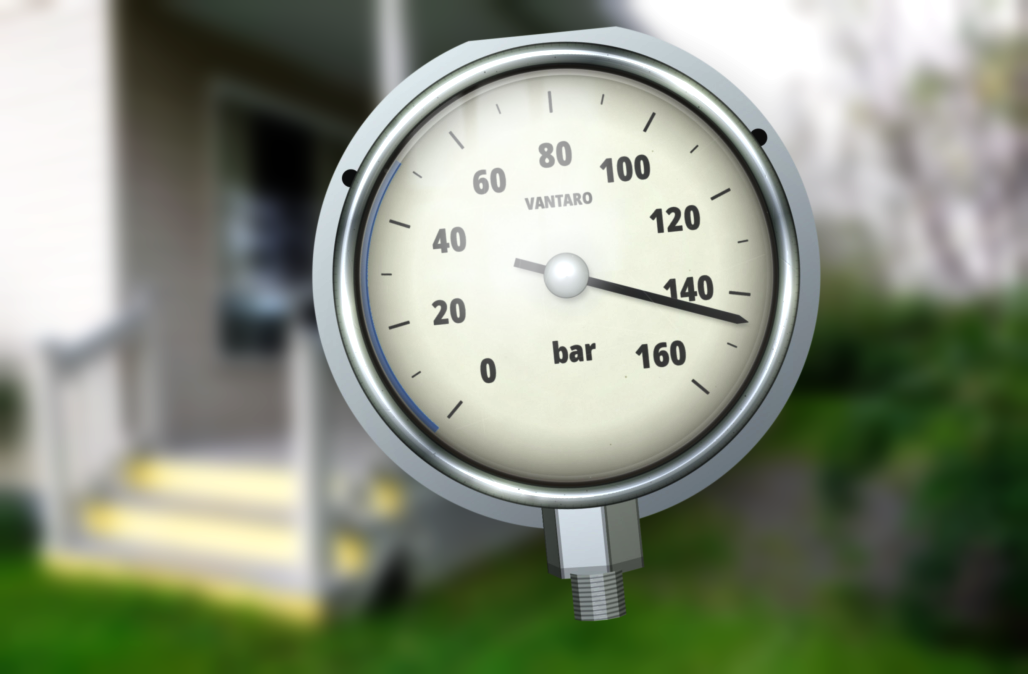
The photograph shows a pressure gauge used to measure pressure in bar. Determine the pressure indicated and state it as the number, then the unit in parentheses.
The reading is 145 (bar)
